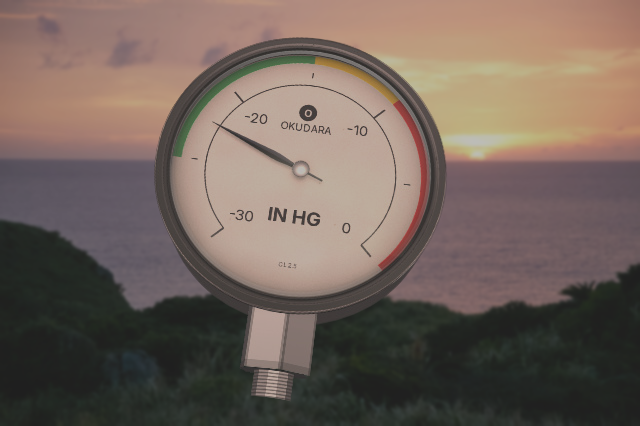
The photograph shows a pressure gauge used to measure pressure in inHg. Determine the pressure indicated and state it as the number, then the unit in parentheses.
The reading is -22.5 (inHg)
